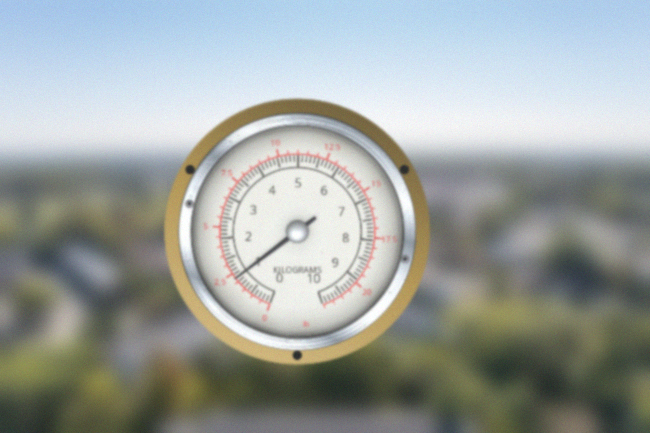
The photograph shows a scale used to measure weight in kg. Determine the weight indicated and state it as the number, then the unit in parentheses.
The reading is 1 (kg)
